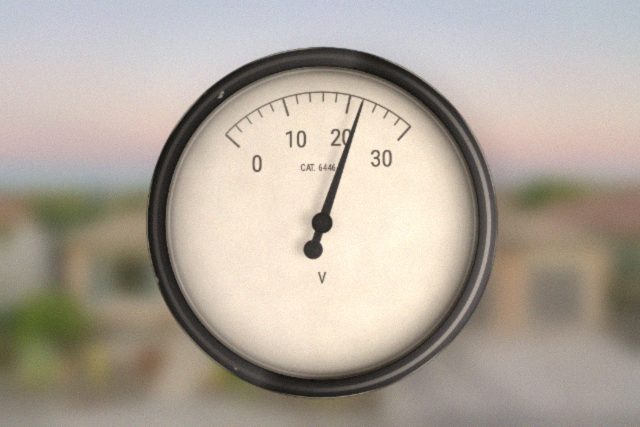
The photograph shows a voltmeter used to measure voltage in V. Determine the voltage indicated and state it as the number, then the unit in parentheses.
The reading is 22 (V)
